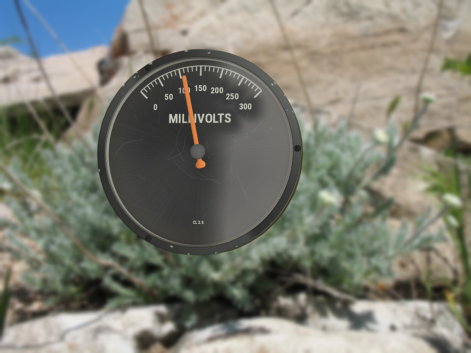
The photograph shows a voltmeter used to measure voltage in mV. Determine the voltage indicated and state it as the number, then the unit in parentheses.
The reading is 110 (mV)
